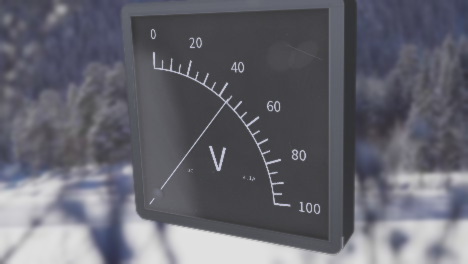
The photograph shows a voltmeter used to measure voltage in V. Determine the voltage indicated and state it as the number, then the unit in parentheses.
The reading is 45 (V)
